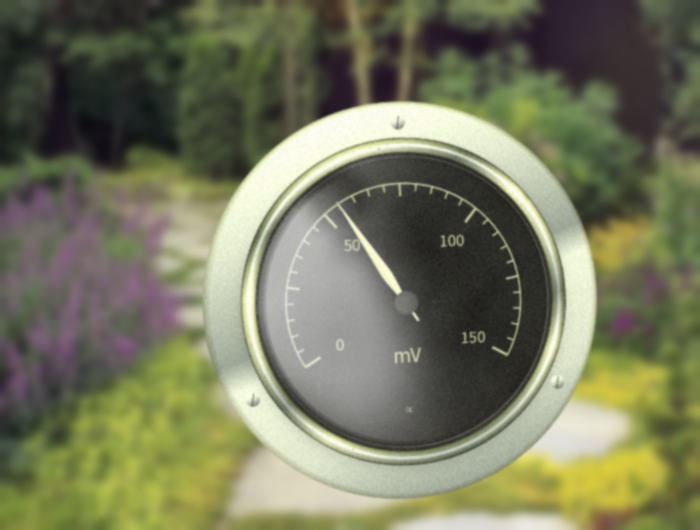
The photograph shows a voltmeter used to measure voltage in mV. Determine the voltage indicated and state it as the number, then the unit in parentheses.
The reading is 55 (mV)
